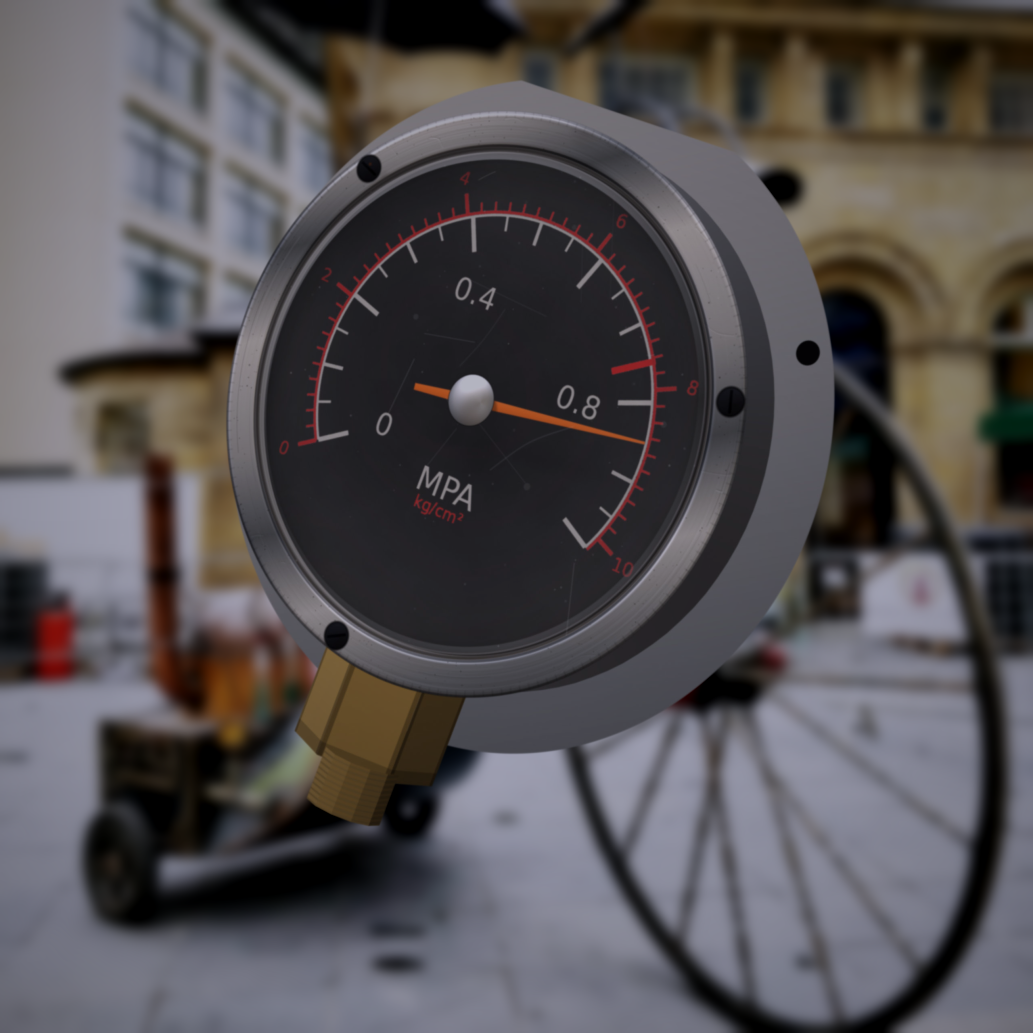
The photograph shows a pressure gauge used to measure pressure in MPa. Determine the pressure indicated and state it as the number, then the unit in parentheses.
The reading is 0.85 (MPa)
